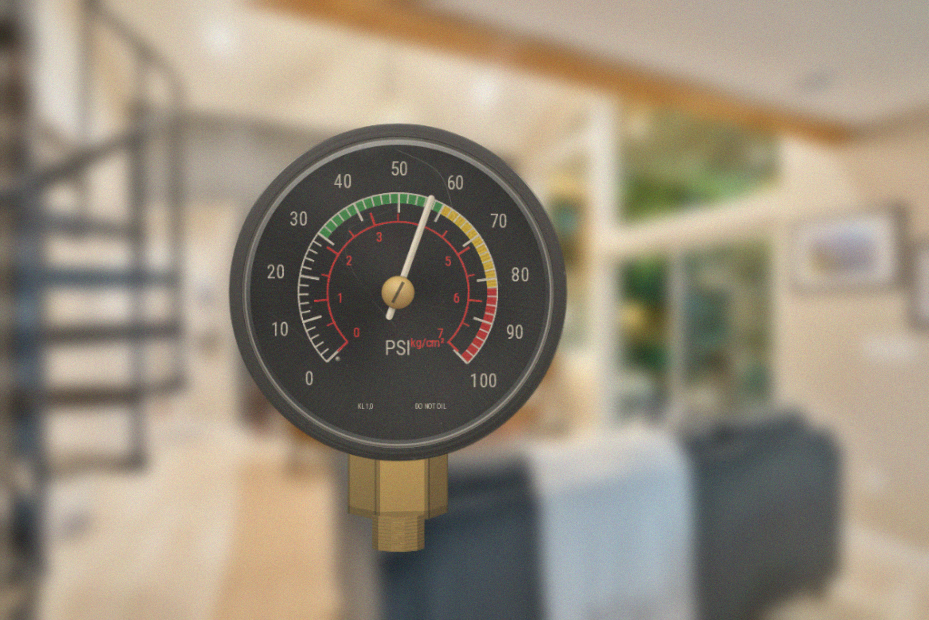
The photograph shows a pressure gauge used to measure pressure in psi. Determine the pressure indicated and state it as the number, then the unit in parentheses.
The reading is 57 (psi)
